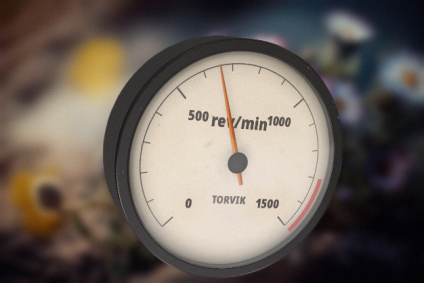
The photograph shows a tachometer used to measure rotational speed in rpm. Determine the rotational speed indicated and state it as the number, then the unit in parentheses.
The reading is 650 (rpm)
